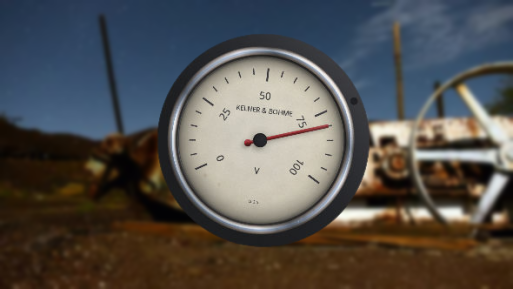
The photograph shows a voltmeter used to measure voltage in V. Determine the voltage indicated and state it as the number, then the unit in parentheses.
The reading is 80 (V)
